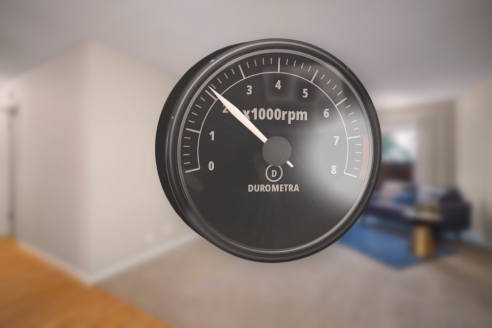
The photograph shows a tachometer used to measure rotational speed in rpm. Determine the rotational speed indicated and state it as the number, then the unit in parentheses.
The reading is 2100 (rpm)
